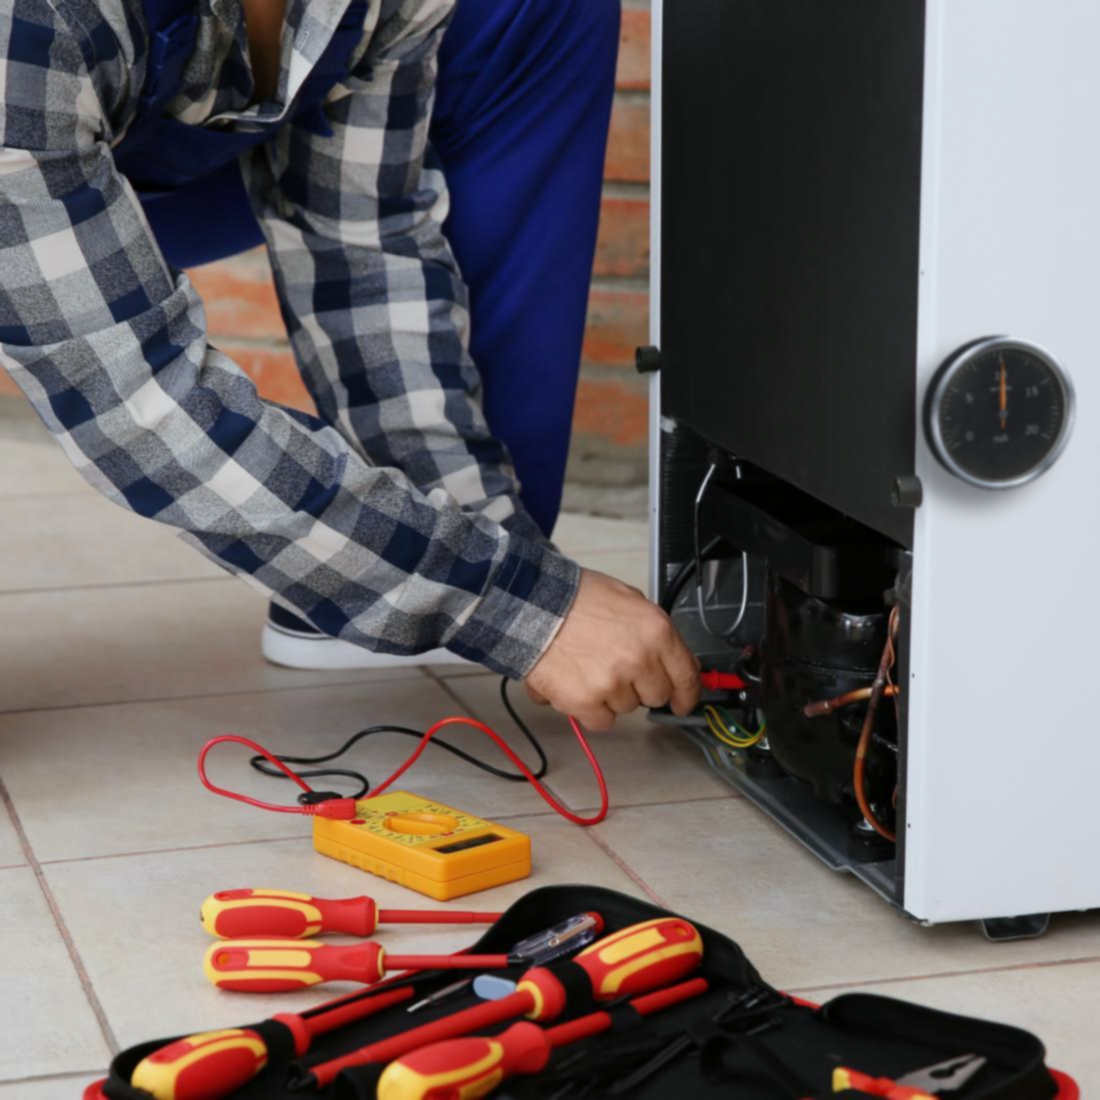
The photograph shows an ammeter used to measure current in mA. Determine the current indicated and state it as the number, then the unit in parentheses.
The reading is 10 (mA)
